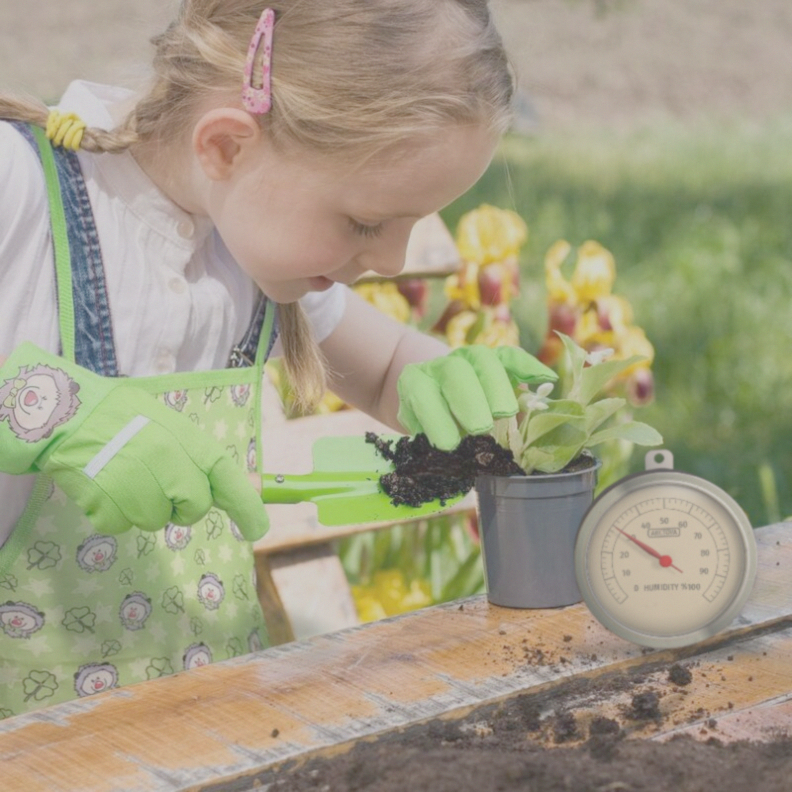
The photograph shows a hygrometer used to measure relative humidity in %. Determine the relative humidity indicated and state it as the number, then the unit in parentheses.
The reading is 30 (%)
